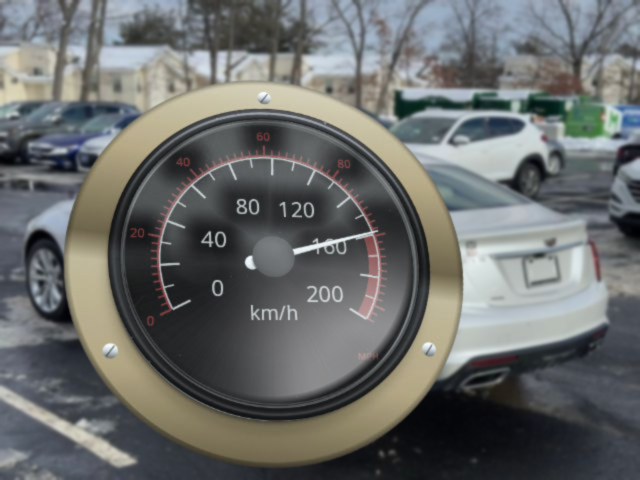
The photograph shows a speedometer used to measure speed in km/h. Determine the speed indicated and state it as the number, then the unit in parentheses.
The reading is 160 (km/h)
